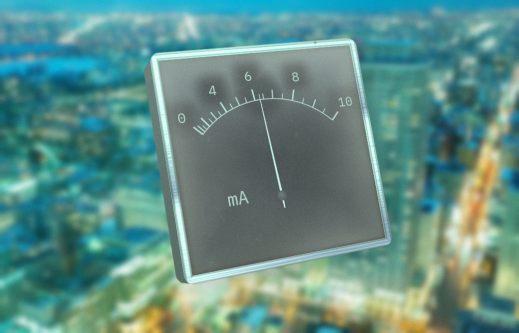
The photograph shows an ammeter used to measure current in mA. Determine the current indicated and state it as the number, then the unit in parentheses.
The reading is 6.25 (mA)
